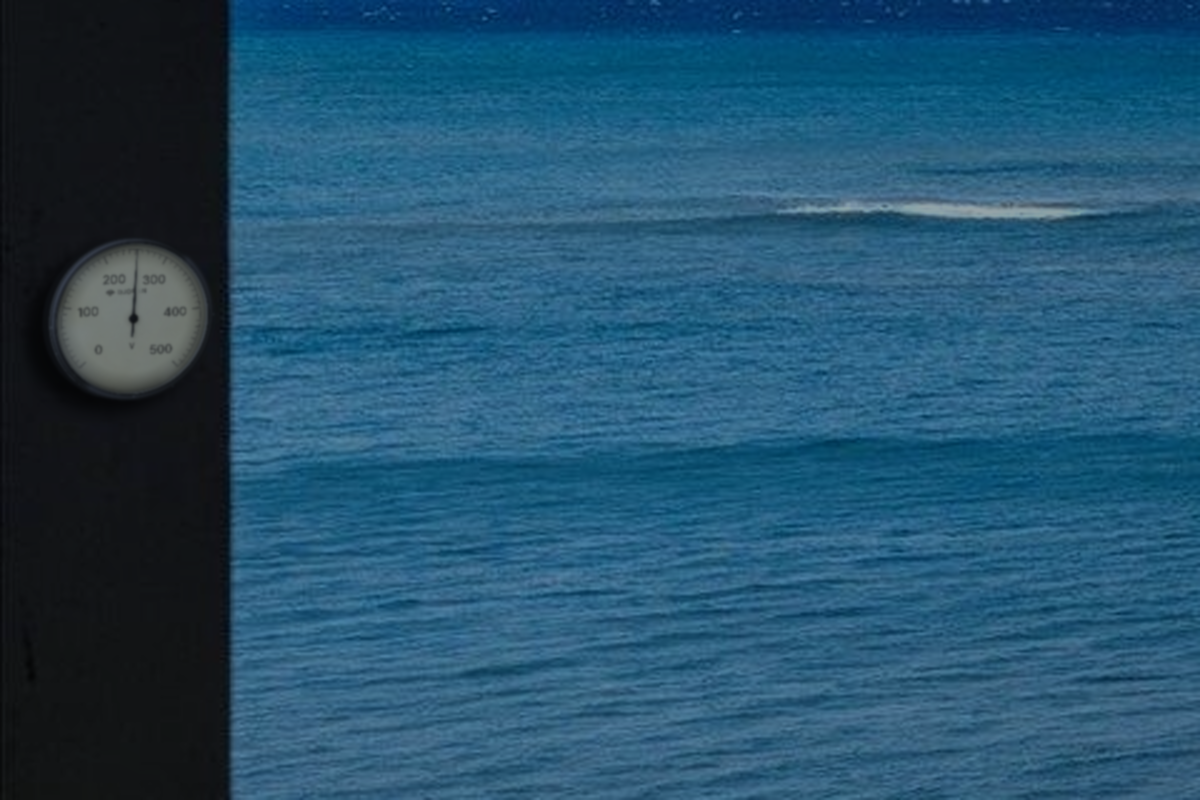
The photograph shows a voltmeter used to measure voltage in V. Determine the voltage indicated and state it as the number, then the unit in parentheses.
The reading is 250 (V)
